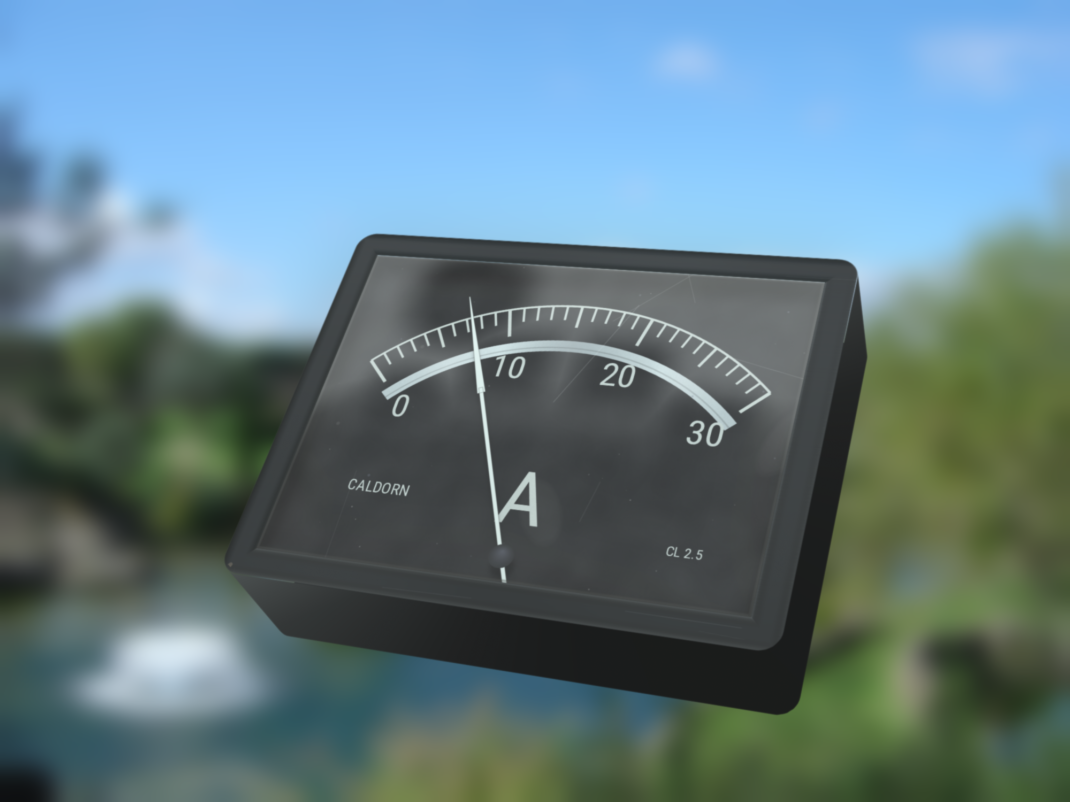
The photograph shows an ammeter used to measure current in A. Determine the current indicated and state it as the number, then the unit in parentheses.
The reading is 7.5 (A)
